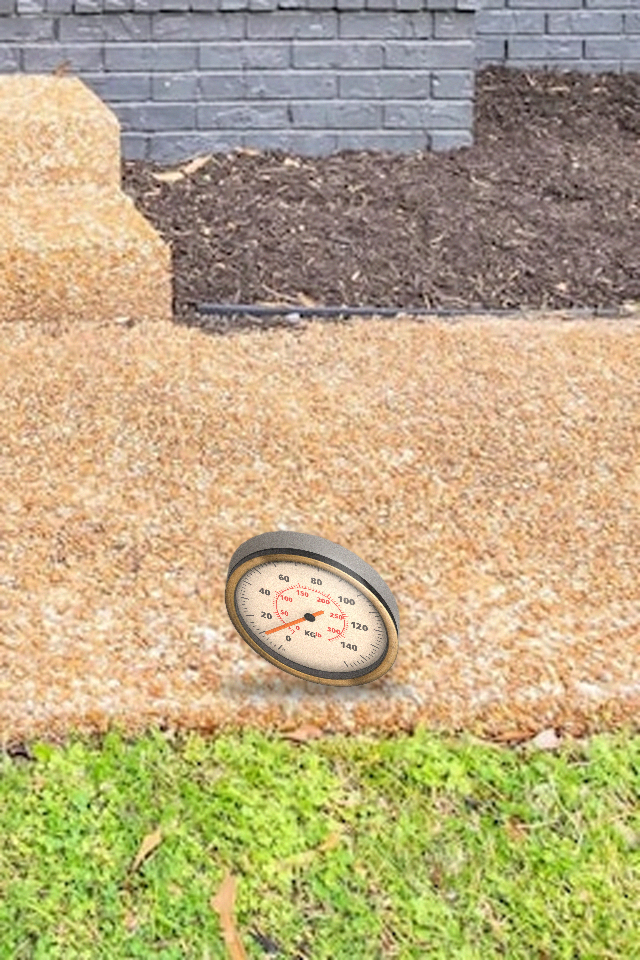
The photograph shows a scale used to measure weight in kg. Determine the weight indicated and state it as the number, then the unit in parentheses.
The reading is 10 (kg)
